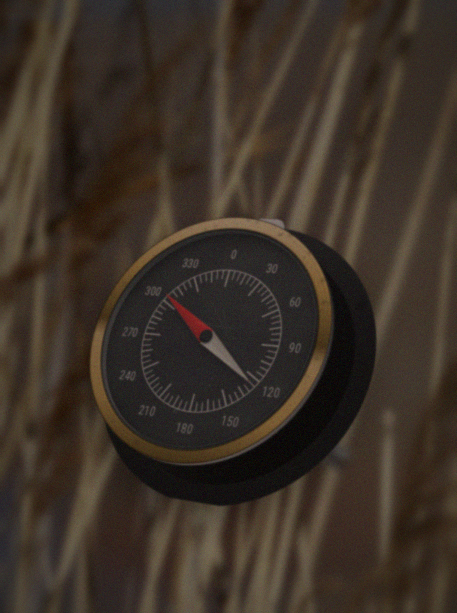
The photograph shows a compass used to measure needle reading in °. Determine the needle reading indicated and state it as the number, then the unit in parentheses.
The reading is 305 (°)
